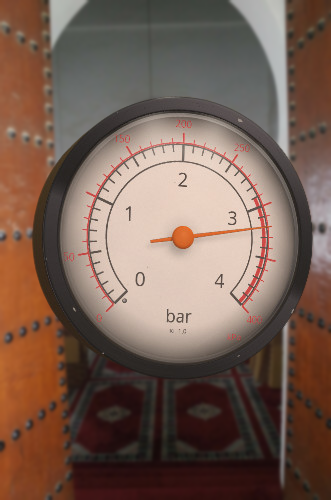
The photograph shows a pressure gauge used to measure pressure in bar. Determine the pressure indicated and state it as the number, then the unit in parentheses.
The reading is 3.2 (bar)
